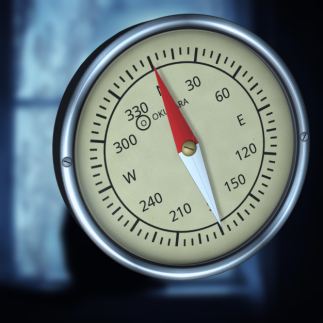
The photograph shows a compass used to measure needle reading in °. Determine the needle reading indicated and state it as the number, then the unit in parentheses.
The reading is 0 (°)
